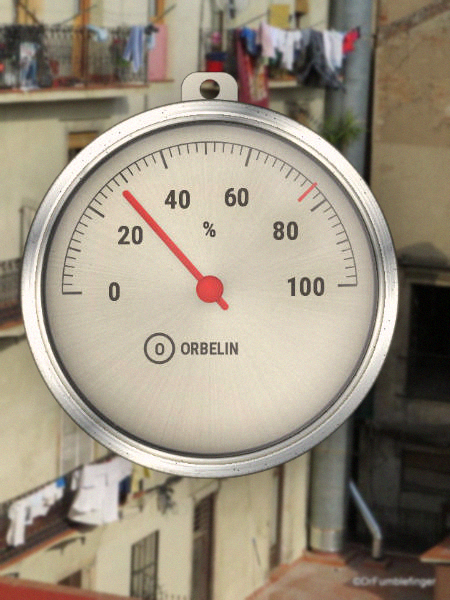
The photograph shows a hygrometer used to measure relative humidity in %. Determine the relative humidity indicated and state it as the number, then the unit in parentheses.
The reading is 28 (%)
